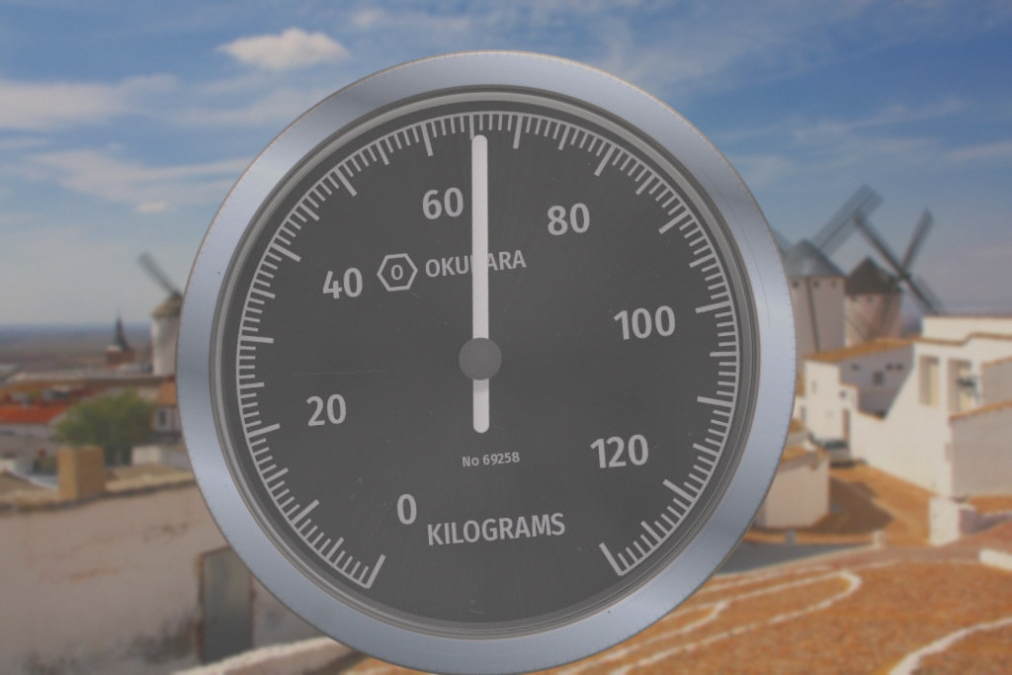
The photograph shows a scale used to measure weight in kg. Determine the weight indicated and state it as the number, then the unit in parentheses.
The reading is 66 (kg)
